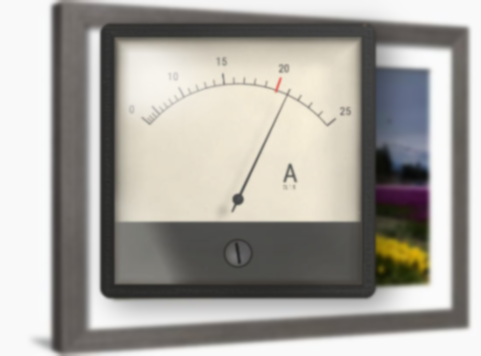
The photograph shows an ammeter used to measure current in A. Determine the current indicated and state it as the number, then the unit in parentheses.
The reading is 21 (A)
